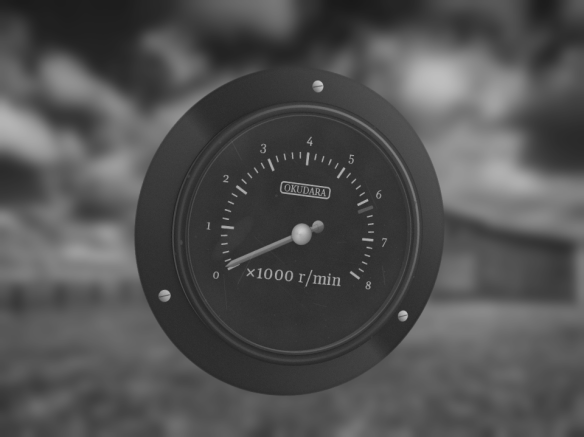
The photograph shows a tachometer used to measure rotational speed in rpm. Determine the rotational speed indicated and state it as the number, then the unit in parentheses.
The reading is 100 (rpm)
